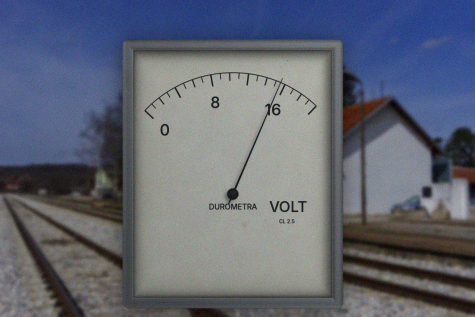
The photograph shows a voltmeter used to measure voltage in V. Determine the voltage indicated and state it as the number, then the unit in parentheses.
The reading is 15.5 (V)
